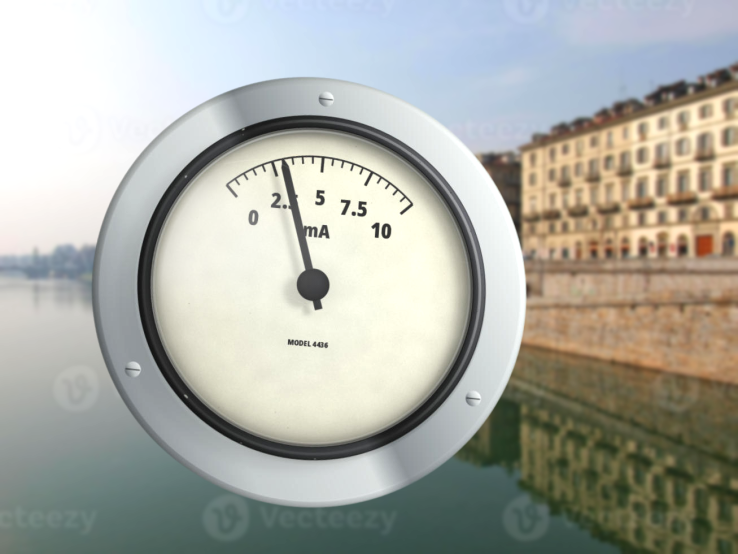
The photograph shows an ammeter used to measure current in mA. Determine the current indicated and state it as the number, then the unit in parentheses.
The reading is 3 (mA)
